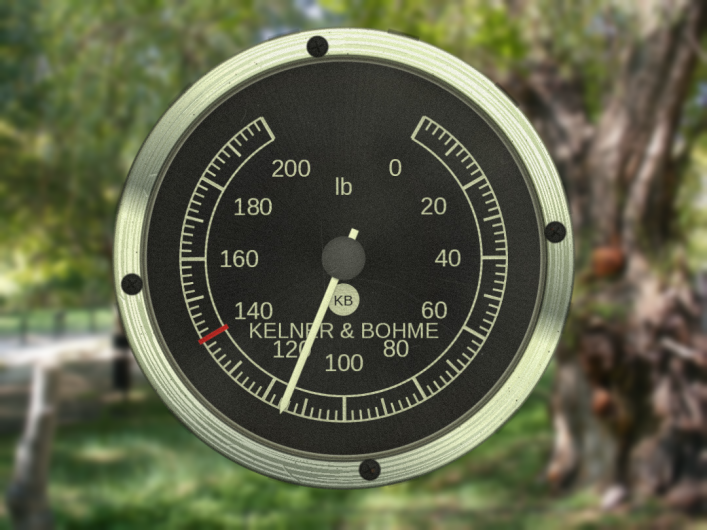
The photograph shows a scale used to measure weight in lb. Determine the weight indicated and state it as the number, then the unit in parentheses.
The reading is 115 (lb)
